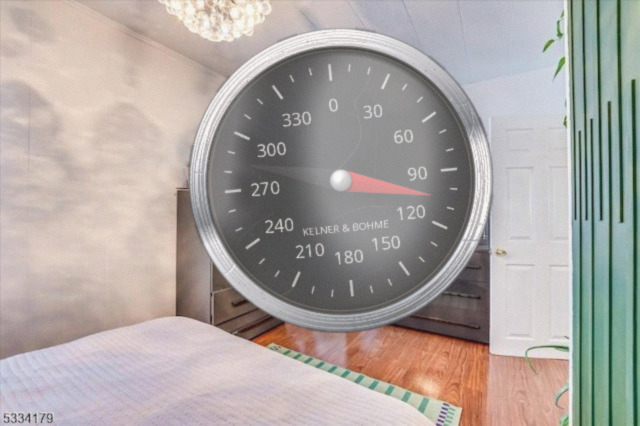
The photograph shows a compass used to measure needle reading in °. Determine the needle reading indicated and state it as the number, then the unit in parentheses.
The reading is 105 (°)
